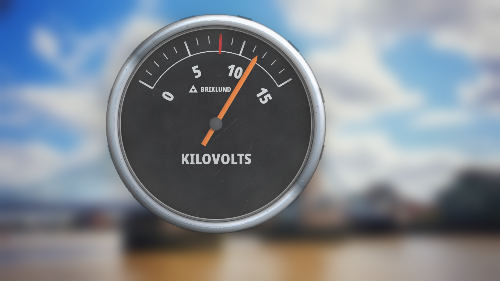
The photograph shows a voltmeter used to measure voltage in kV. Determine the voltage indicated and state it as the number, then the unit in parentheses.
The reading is 11.5 (kV)
